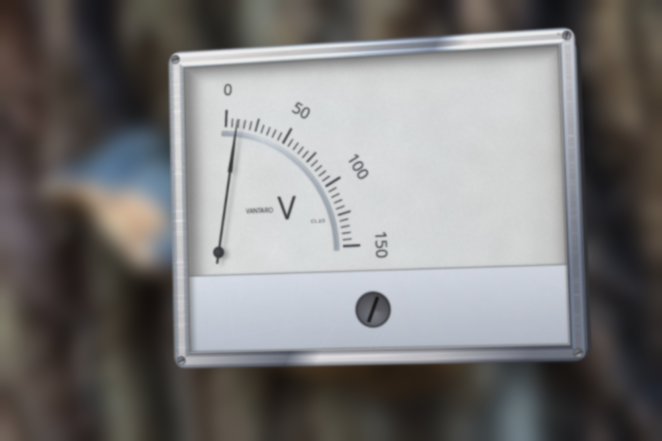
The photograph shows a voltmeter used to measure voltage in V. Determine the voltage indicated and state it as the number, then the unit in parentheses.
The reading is 10 (V)
